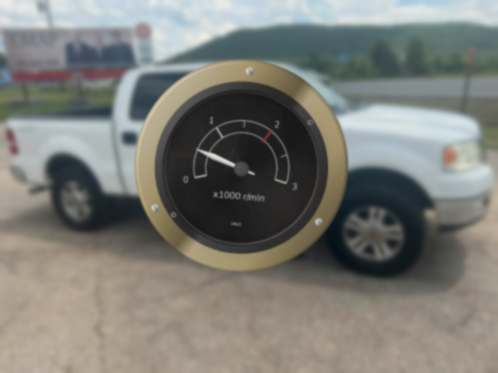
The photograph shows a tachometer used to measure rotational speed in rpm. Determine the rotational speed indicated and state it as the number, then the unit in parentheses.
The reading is 500 (rpm)
